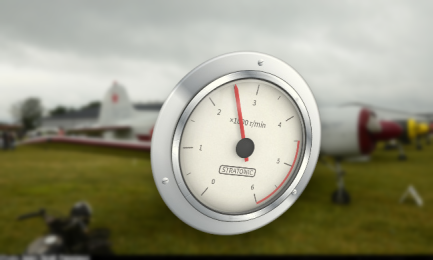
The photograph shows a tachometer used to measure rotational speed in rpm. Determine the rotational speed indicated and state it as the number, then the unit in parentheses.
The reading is 2500 (rpm)
